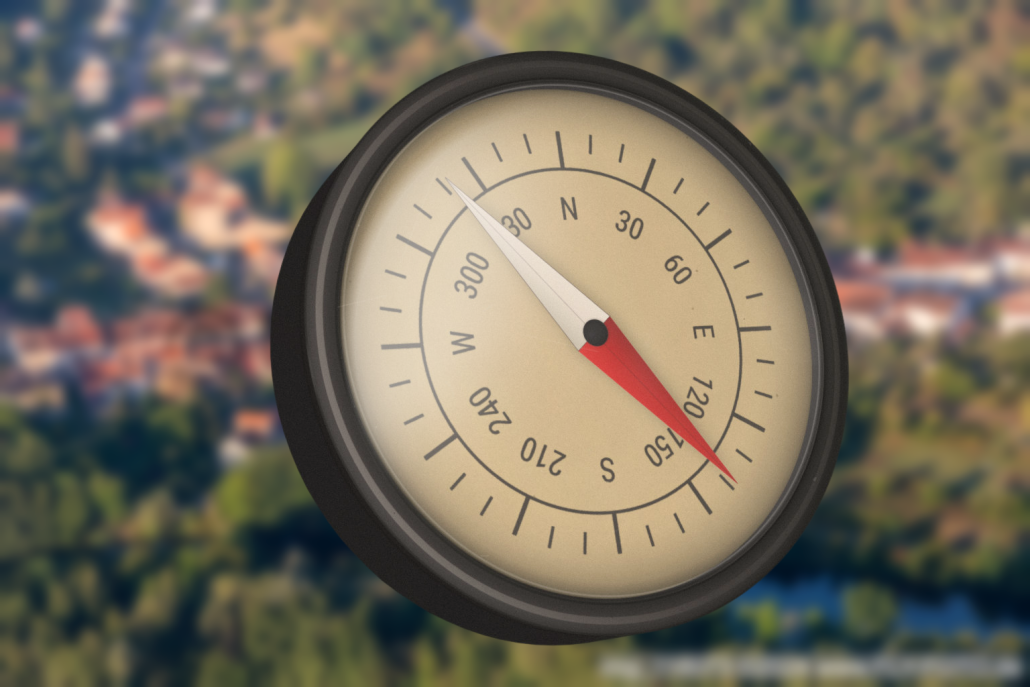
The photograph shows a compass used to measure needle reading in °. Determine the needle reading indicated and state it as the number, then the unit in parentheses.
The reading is 140 (°)
